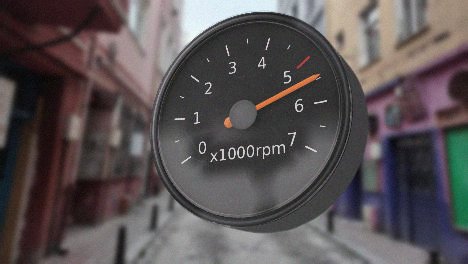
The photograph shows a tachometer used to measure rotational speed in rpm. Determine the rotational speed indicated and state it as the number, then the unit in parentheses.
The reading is 5500 (rpm)
